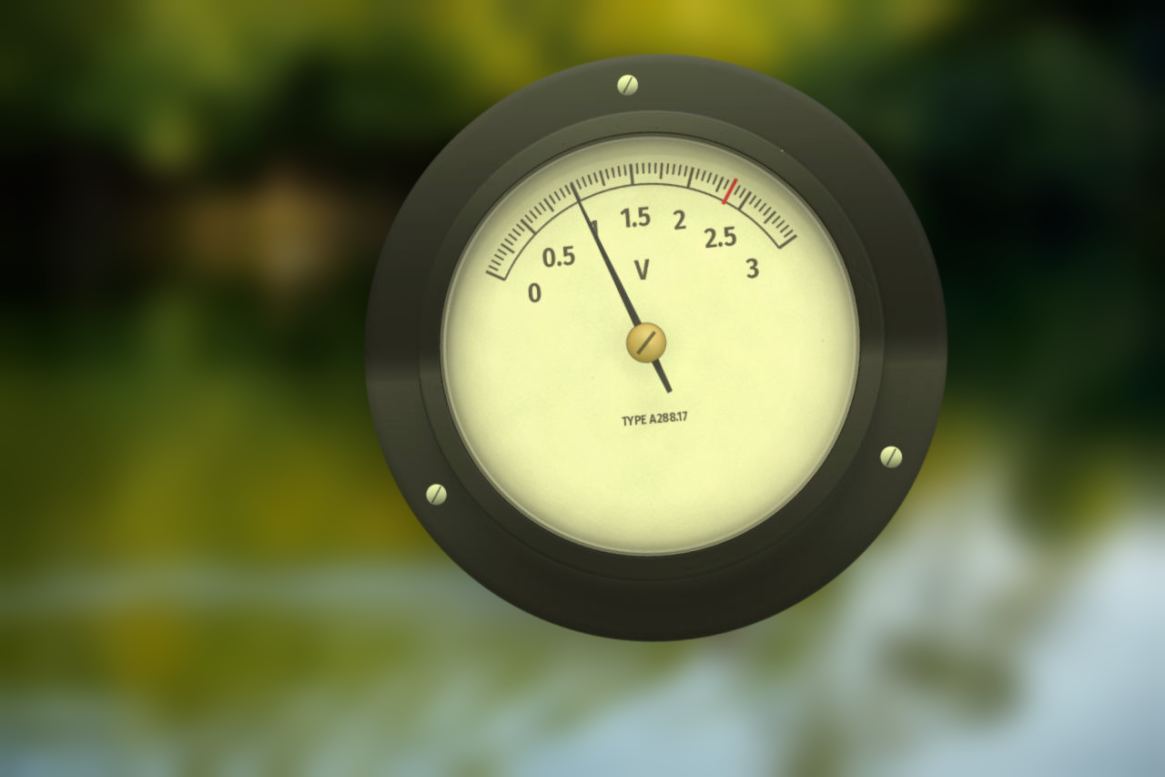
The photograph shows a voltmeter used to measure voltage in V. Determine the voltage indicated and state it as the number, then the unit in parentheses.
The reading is 1 (V)
